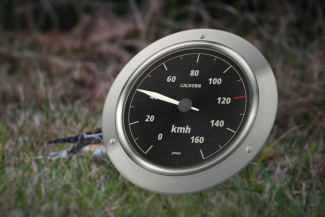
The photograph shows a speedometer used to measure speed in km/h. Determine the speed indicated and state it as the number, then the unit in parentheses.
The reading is 40 (km/h)
